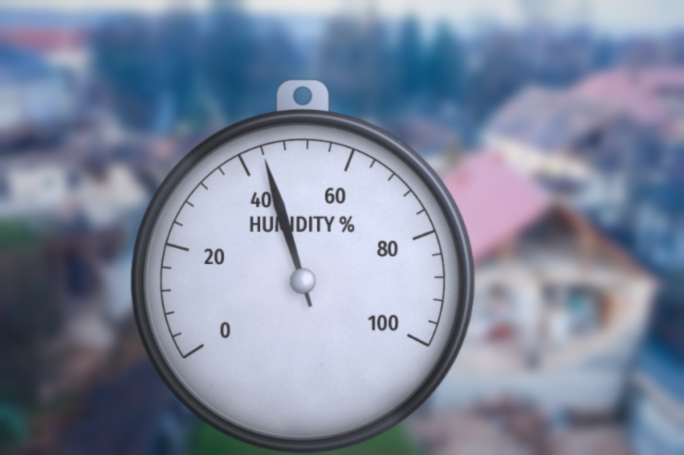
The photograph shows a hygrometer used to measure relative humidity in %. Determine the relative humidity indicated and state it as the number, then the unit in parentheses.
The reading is 44 (%)
